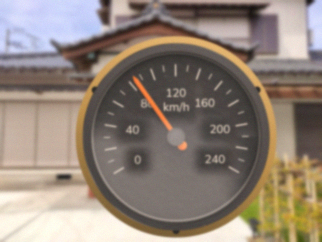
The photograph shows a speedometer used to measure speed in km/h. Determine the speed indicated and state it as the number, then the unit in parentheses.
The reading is 85 (km/h)
